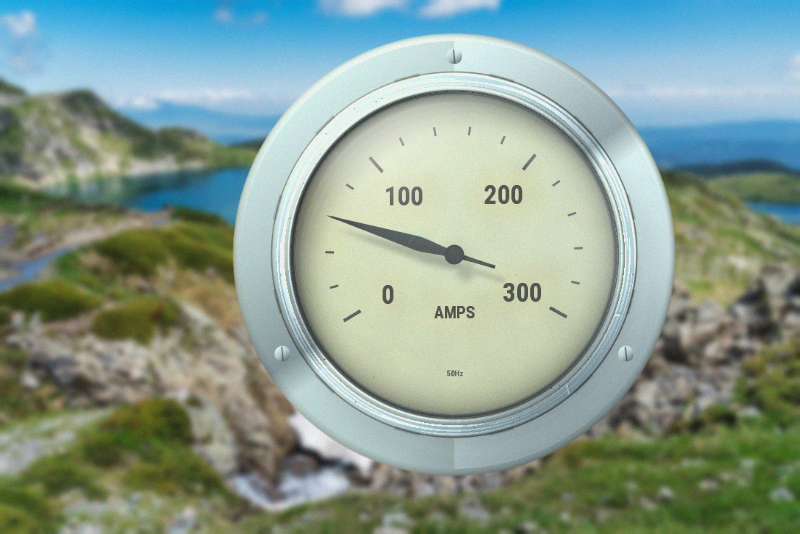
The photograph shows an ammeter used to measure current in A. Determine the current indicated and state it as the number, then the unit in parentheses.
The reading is 60 (A)
